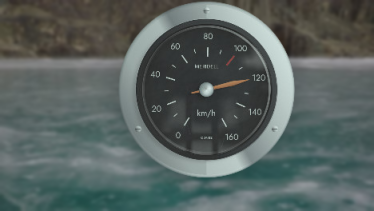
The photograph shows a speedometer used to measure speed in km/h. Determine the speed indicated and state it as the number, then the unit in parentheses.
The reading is 120 (km/h)
